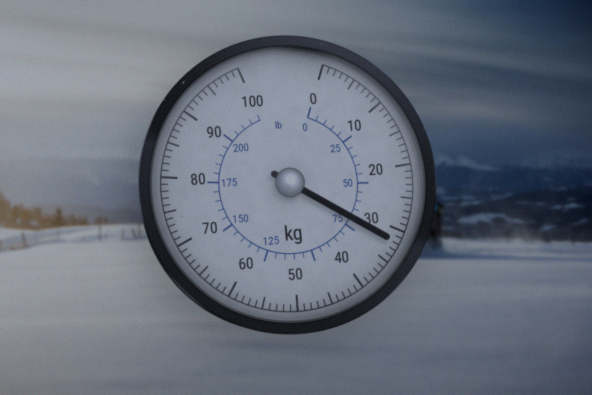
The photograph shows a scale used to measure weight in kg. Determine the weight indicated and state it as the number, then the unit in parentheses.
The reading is 32 (kg)
